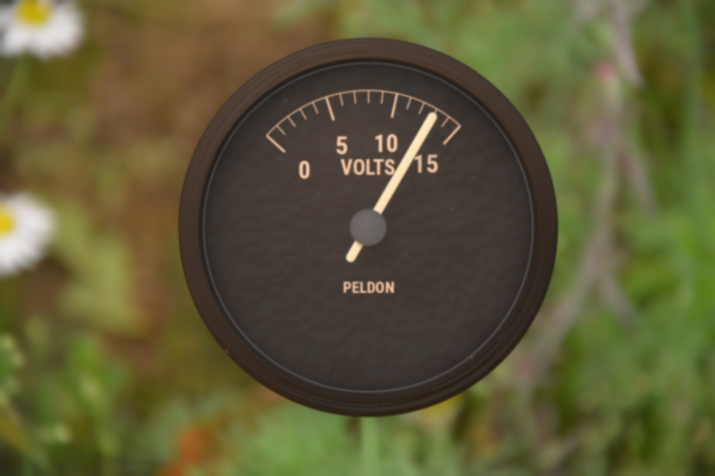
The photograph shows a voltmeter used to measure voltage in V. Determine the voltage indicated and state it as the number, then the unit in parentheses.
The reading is 13 (V)
